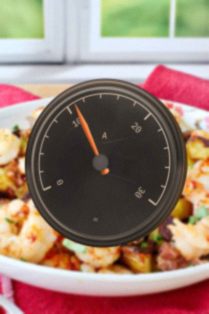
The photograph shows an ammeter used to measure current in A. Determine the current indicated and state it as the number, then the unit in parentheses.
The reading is 11 (A)
